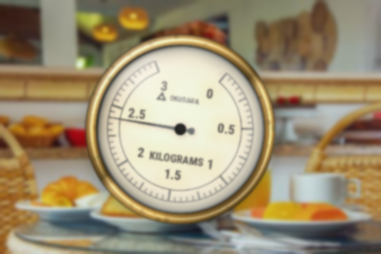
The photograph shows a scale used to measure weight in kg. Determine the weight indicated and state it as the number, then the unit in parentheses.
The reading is 2.4 (kg)
